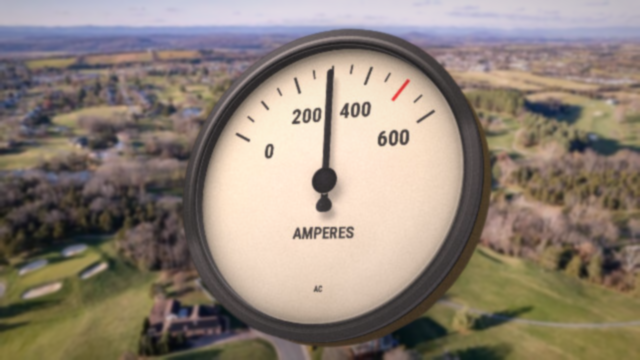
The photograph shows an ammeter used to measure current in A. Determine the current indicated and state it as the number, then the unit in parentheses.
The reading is 300 (A)
